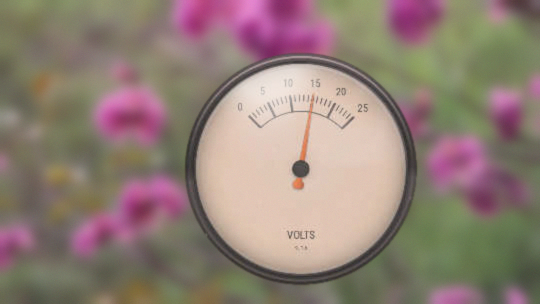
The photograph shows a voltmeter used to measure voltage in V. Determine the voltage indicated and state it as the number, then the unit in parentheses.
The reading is 15 (V)
